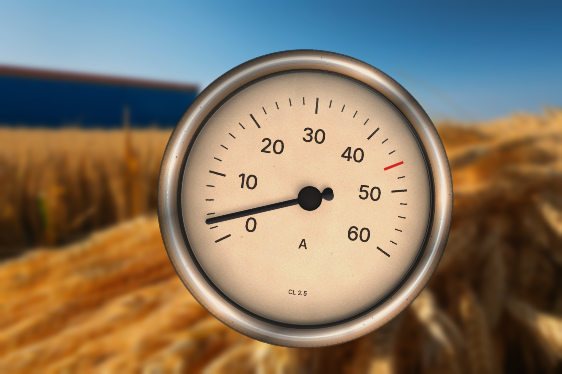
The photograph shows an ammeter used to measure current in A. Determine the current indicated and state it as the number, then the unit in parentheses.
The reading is 3 (A)
